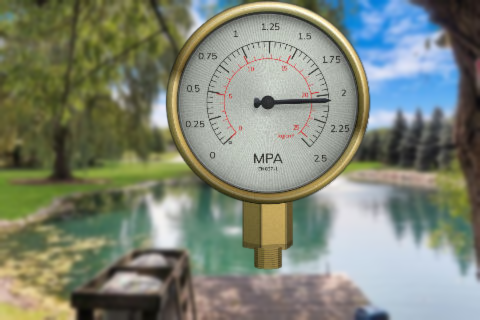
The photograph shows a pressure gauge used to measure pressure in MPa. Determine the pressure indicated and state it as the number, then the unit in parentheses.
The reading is 2.05 (MPa)
